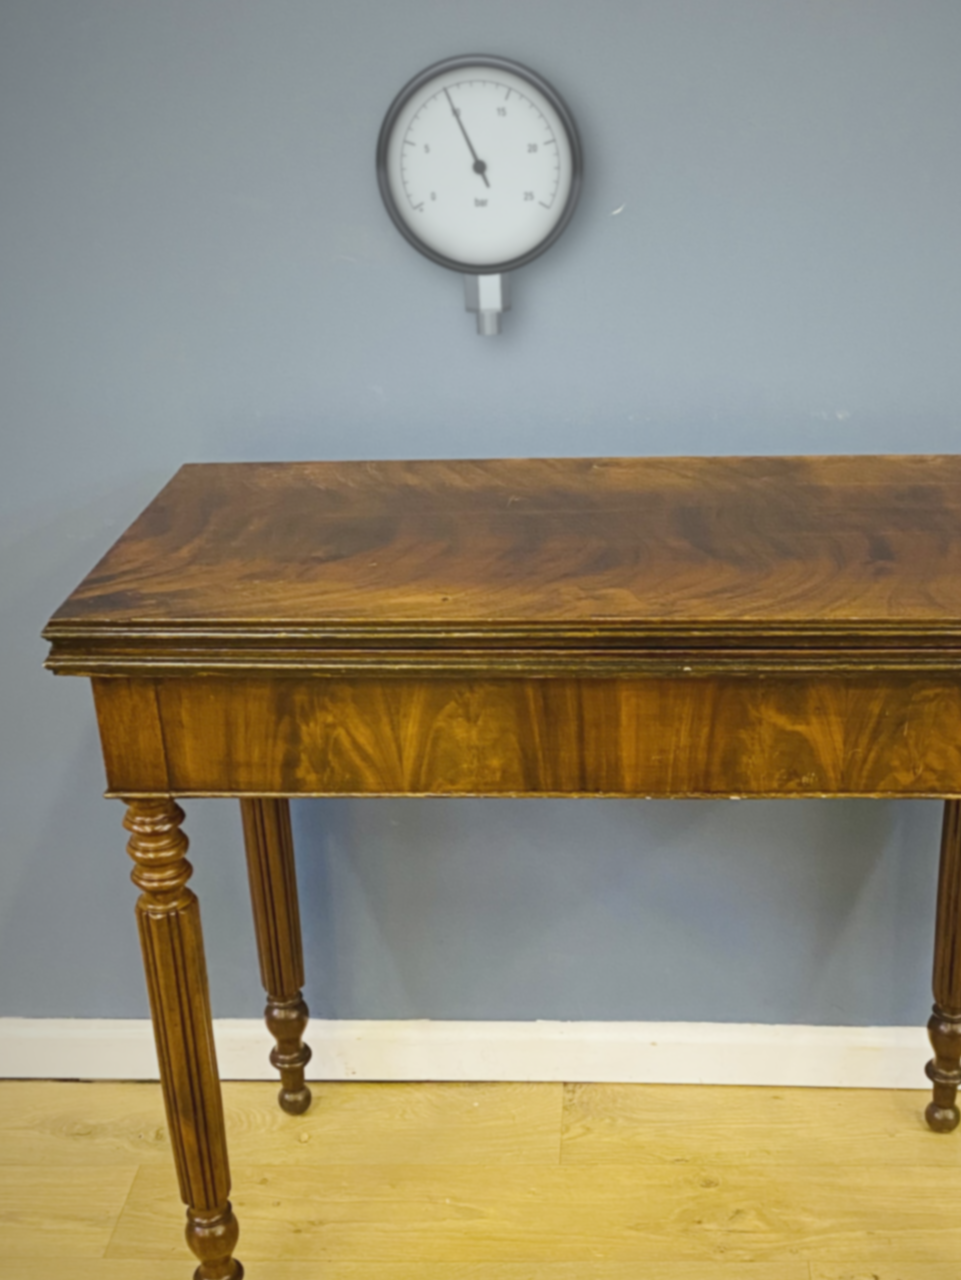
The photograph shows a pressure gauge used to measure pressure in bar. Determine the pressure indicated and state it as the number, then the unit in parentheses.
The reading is 10 (bar)
